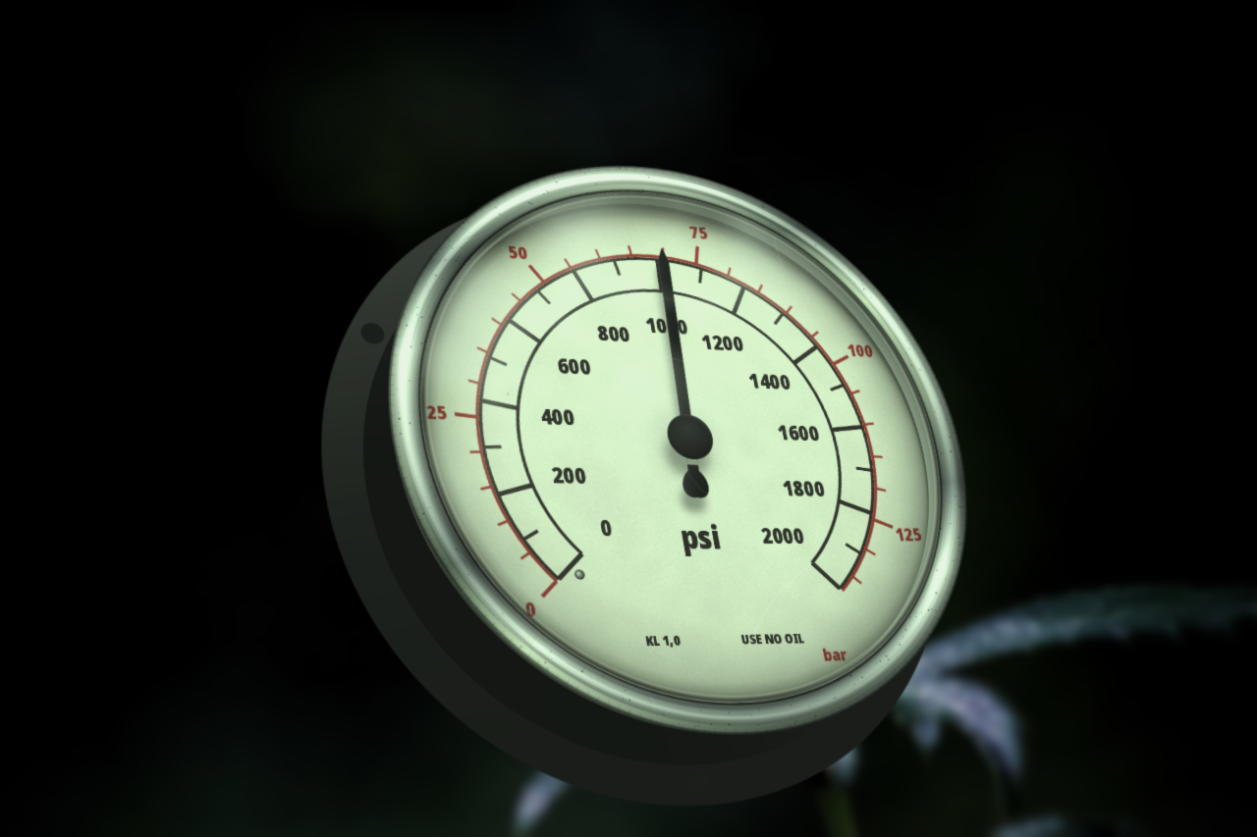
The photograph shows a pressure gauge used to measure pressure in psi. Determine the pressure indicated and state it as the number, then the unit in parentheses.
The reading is 1000 (psi)
